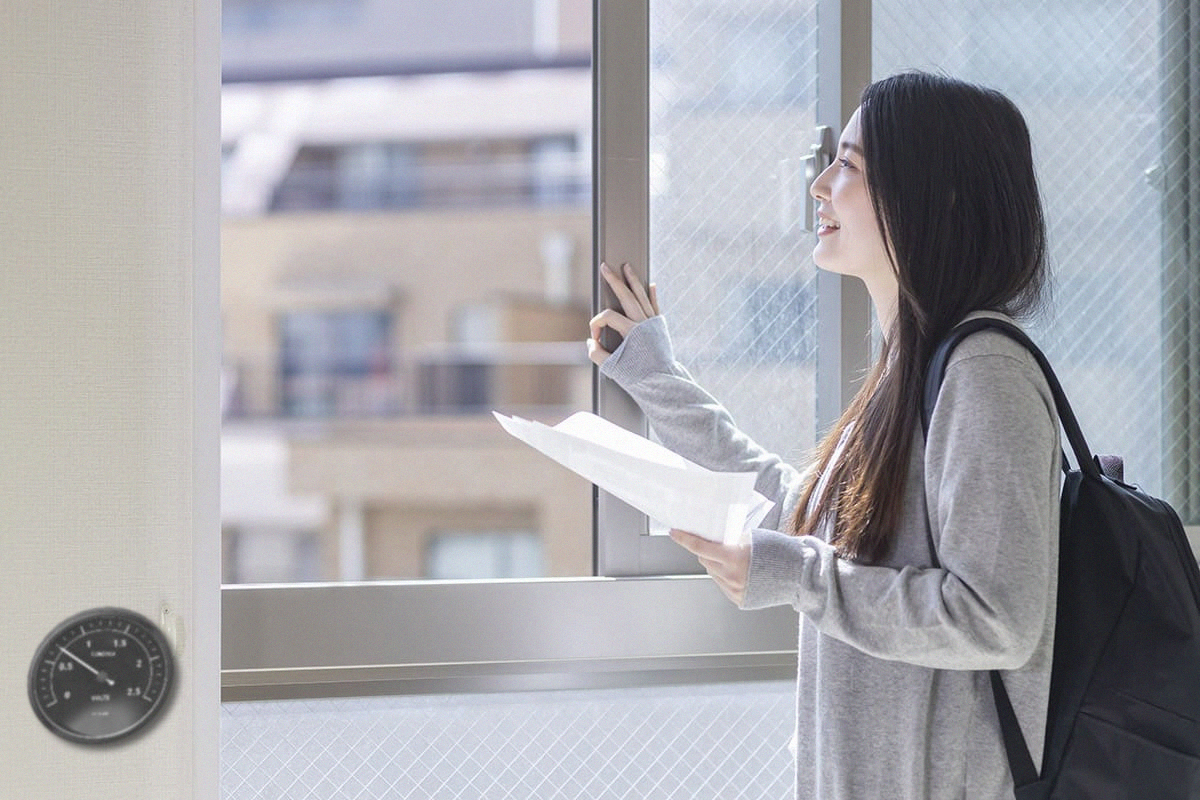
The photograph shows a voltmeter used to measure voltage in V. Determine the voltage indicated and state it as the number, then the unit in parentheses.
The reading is 0.7 (V)
